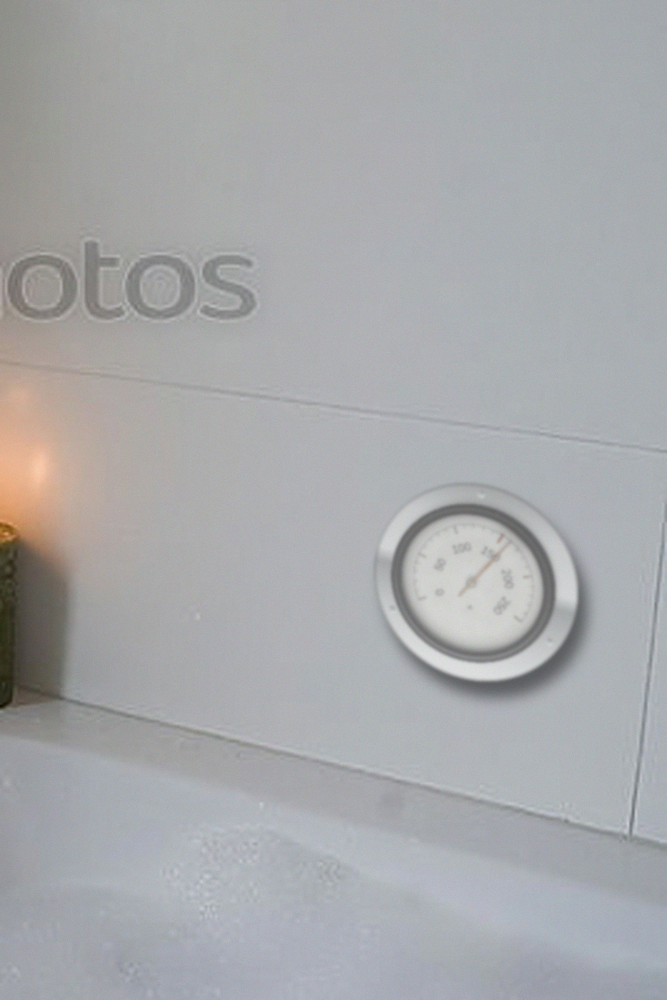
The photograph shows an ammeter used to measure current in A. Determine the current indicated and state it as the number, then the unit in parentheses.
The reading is 160 (A)
